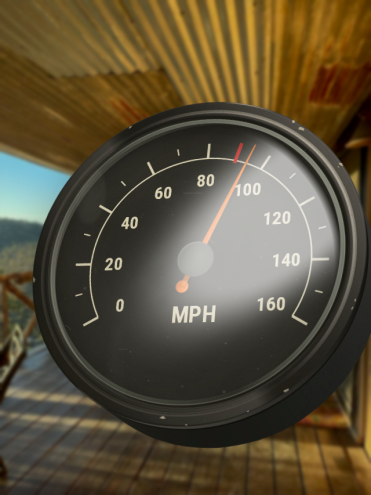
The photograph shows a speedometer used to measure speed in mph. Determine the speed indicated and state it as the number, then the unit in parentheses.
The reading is 95 (mph)
